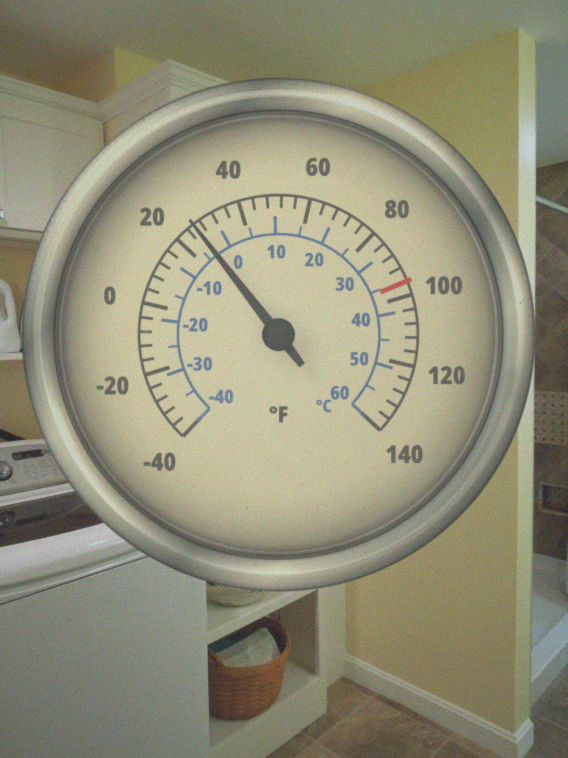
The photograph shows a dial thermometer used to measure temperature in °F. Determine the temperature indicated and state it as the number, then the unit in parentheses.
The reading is 26 (°F)
